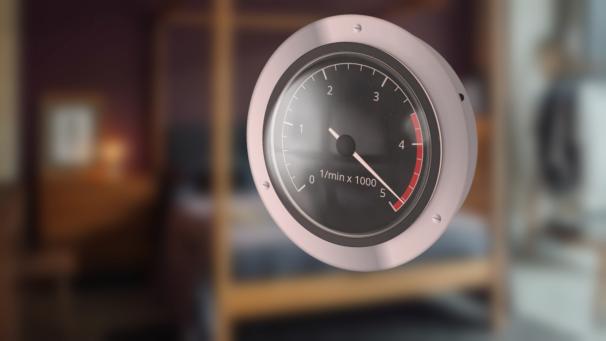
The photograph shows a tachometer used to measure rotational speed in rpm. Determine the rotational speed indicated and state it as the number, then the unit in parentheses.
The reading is 4800 (rpm)
